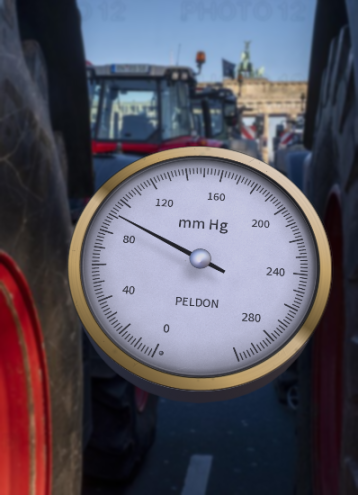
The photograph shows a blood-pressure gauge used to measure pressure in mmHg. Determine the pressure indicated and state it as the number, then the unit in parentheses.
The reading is 90 (mmHg)
